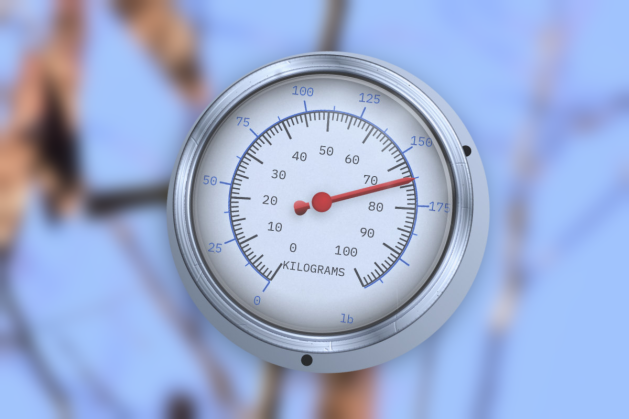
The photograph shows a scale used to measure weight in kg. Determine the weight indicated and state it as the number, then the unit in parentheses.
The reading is 74 (kg)
